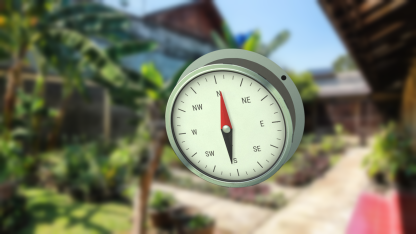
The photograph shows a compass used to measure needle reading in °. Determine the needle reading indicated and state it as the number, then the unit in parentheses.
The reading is 5 (°)
